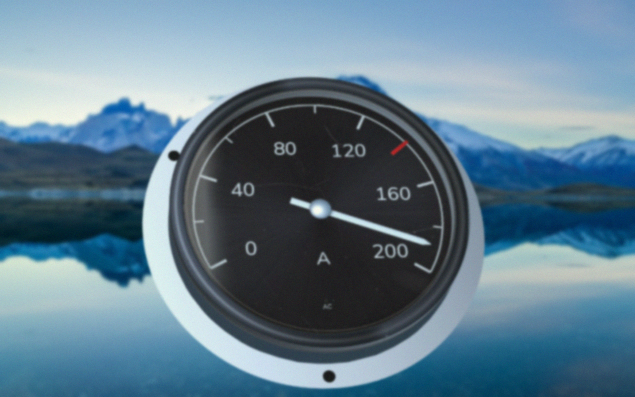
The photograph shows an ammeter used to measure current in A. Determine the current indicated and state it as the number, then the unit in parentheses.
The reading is 190 (A)
